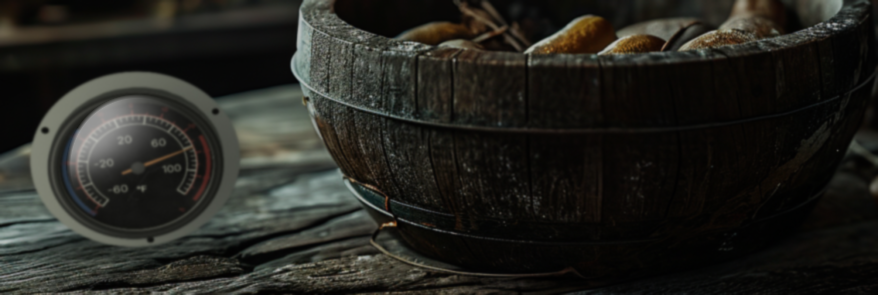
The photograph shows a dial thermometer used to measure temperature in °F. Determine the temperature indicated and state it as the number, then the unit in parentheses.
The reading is 80 (°F)
